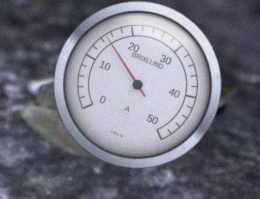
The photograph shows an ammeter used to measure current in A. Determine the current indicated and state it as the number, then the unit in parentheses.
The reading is 15 (A)
